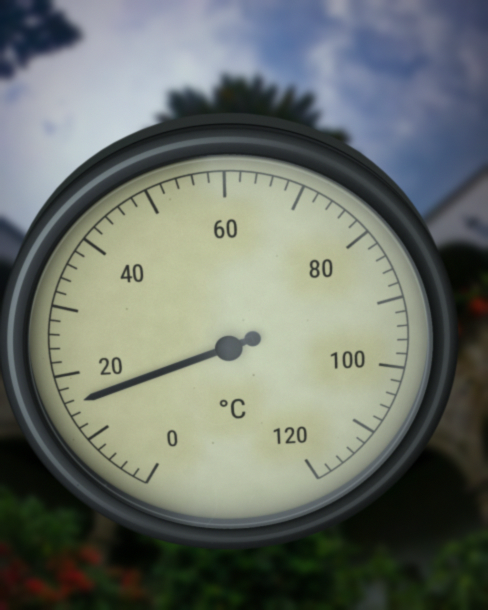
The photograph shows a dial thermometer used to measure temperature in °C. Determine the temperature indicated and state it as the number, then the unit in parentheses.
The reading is 16 (°C)
